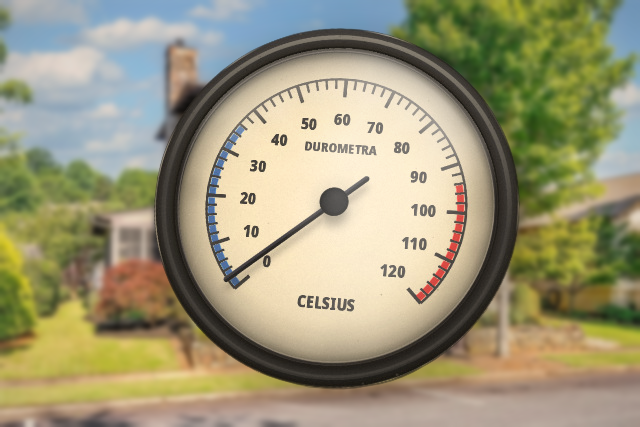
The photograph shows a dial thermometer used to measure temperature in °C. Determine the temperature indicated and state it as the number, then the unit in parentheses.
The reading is 2 (°C)
